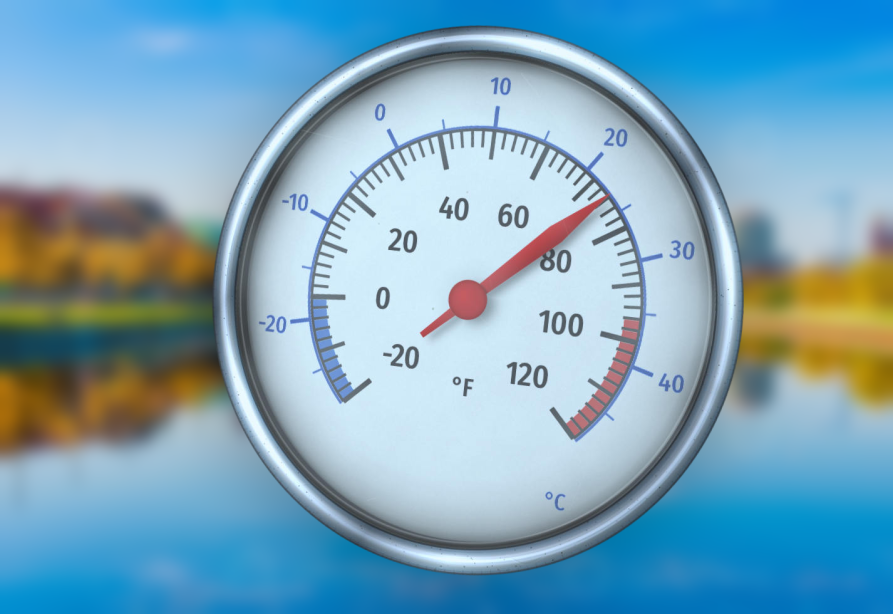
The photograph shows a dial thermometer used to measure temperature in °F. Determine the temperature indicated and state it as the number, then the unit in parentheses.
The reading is 74 (°F)
